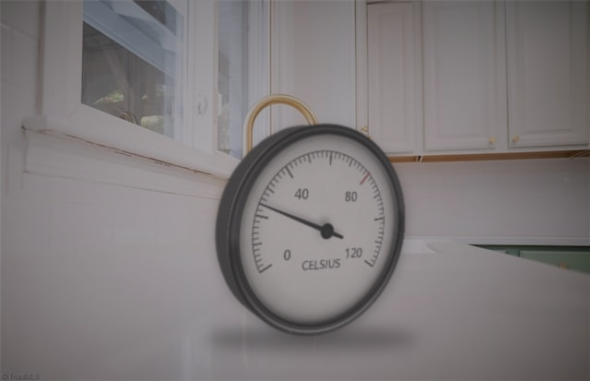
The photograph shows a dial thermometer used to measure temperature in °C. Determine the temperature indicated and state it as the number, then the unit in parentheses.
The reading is 24 (°C)
